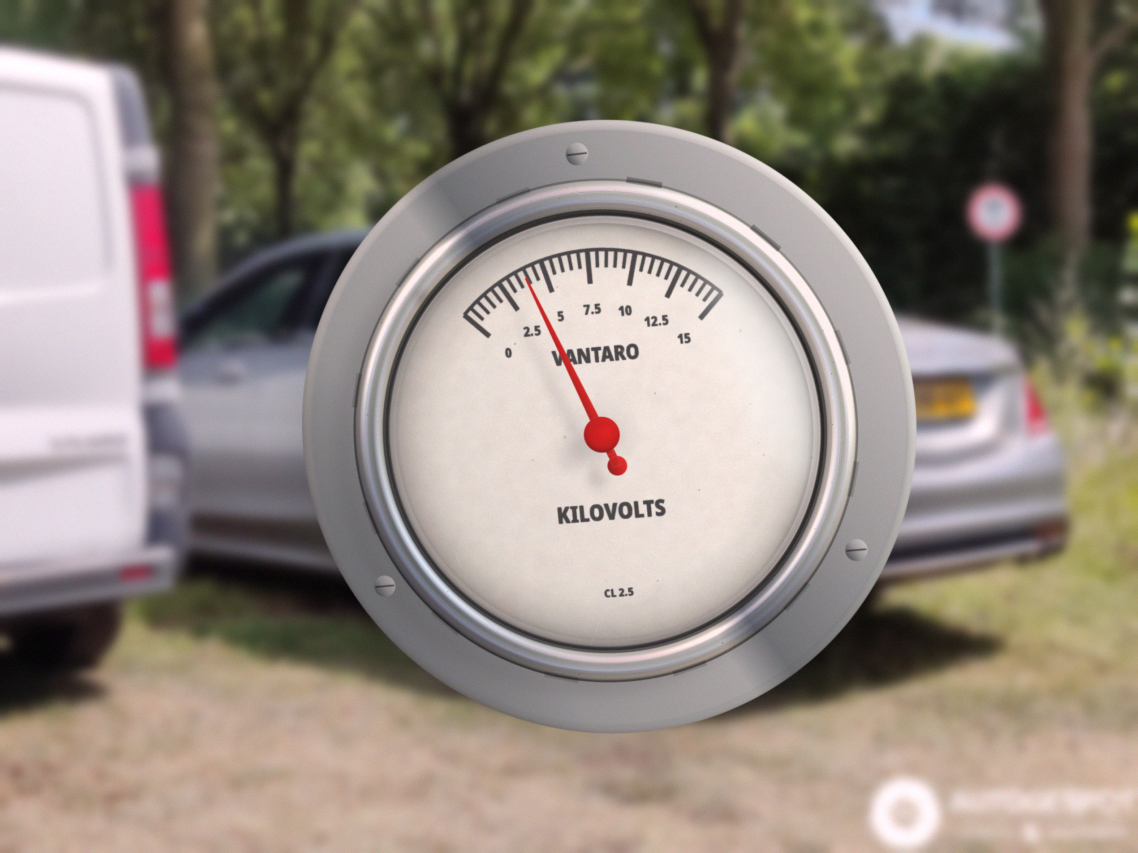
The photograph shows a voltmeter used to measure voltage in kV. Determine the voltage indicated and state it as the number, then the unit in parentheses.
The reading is 4 (kV)
